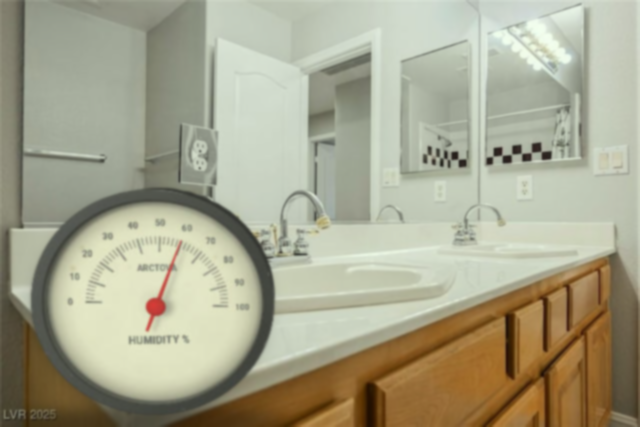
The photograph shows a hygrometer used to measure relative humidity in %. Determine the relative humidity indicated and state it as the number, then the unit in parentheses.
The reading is 60 (%)
